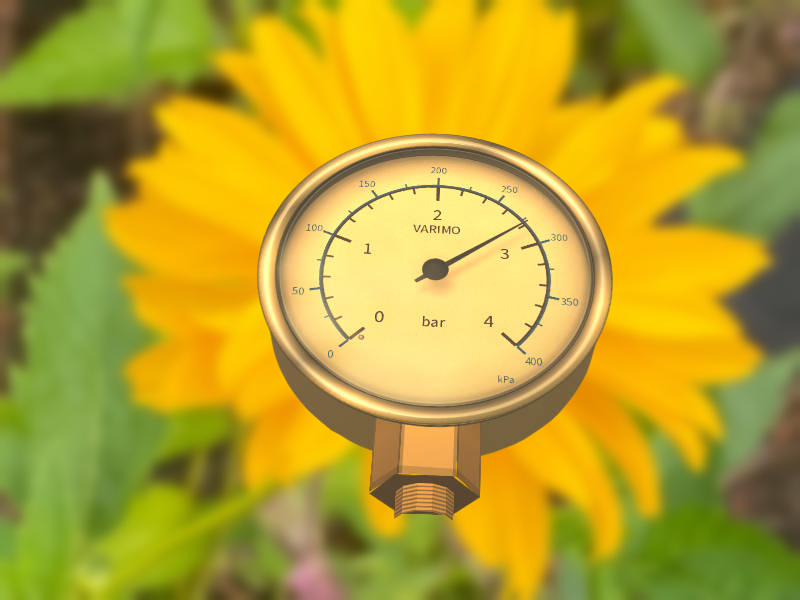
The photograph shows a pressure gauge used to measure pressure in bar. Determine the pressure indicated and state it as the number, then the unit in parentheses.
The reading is 2.8 (bar)
